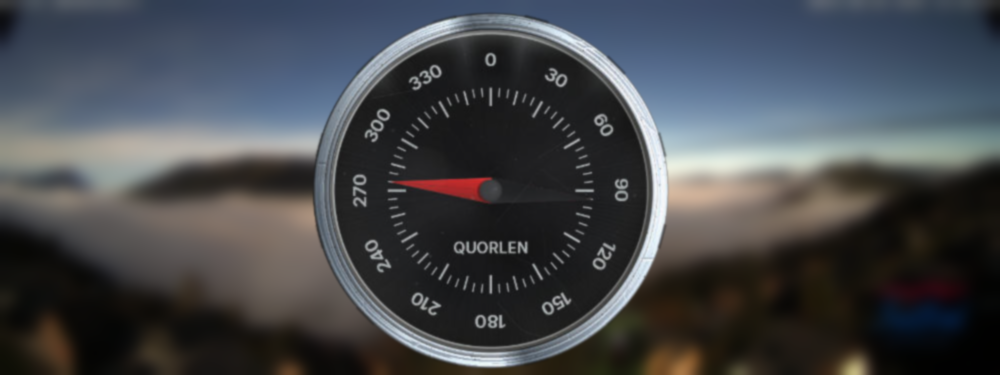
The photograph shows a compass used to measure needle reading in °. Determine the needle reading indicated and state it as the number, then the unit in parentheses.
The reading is 275 (°)
